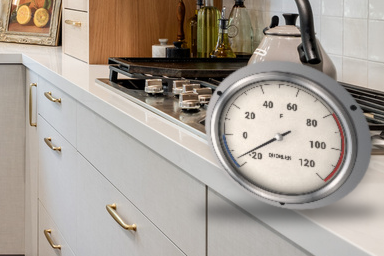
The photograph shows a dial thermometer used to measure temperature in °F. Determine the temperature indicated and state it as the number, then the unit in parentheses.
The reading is -15 (°F)
